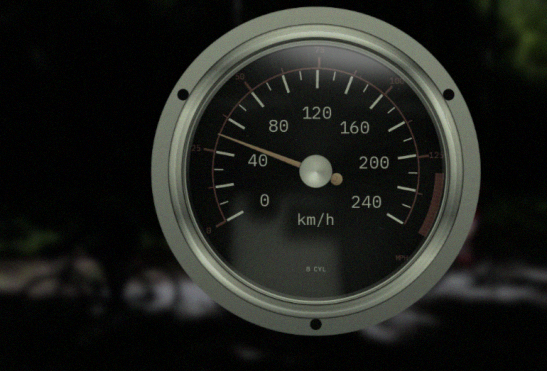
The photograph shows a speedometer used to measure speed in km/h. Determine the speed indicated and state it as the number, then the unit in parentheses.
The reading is 50 (km/h)
